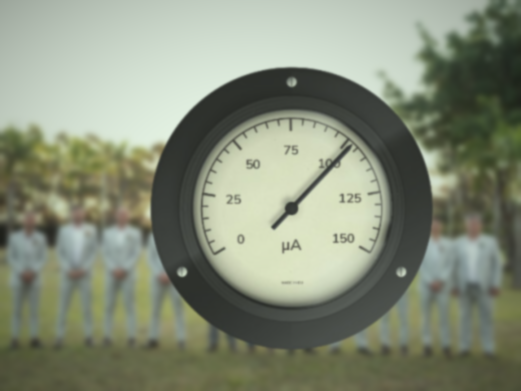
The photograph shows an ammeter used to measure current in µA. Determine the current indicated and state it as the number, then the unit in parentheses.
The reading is 102.5 (µA)
